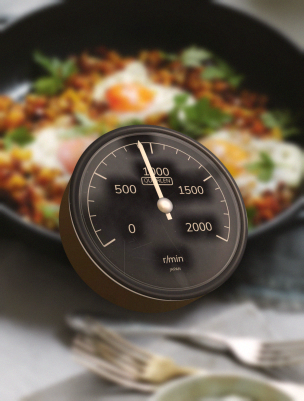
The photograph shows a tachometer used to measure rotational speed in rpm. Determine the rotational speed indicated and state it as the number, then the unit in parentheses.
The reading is 900 (rpm)
